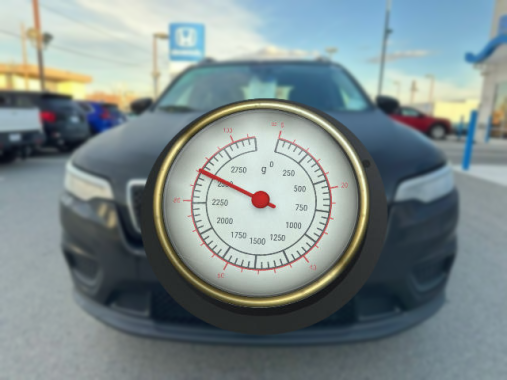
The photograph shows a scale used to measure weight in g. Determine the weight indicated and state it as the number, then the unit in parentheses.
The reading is 2500 (g)
